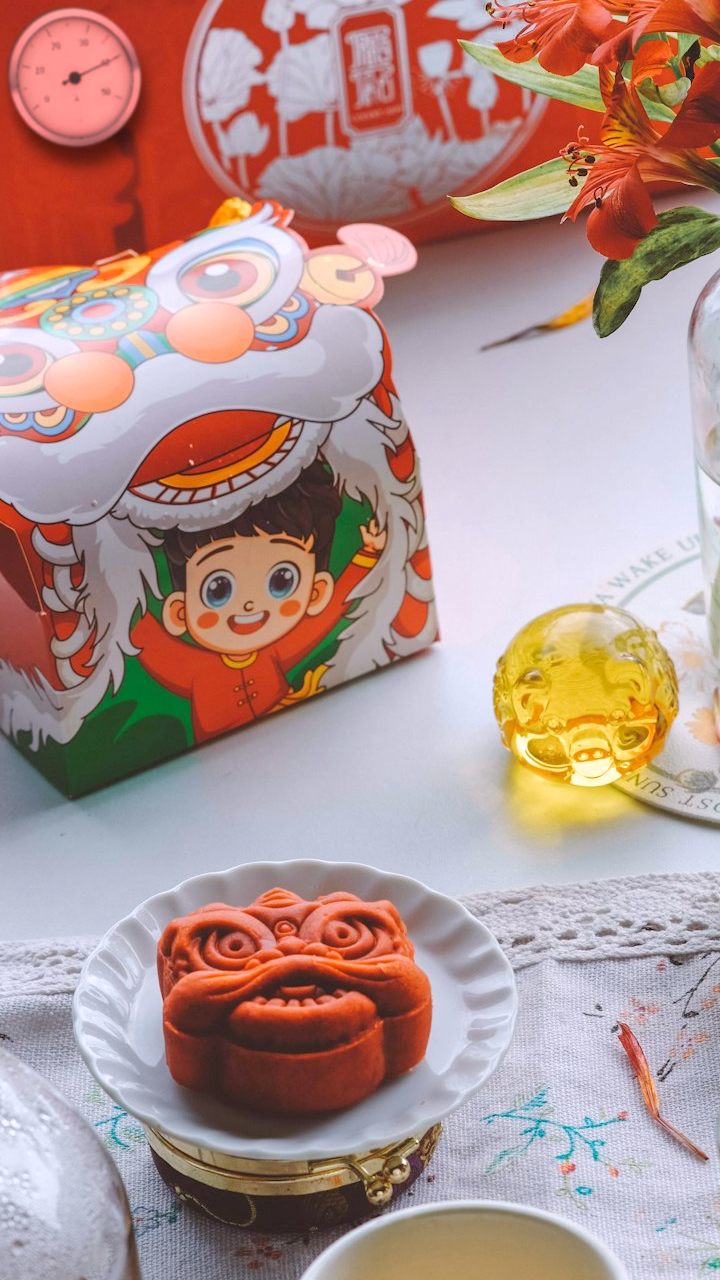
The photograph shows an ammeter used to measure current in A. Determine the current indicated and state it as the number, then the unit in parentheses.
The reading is 40 (A)
